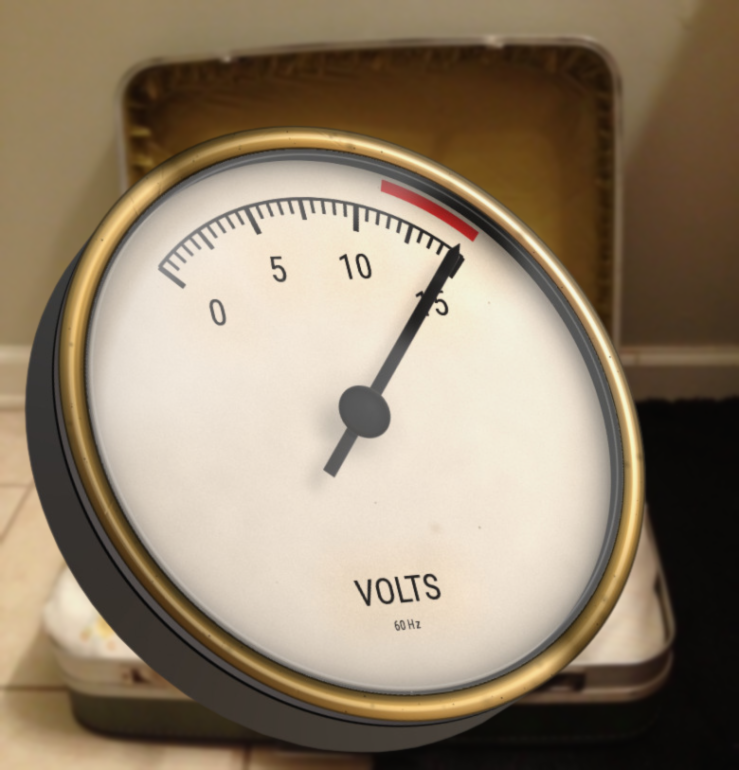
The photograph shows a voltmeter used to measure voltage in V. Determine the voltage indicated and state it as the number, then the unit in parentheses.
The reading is 14.5 (V)
